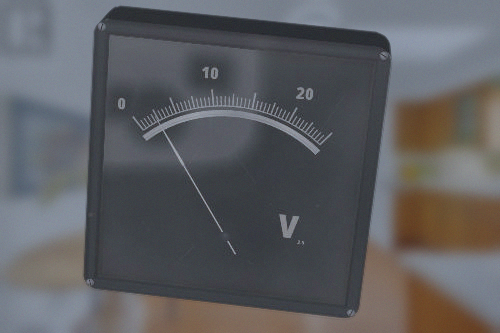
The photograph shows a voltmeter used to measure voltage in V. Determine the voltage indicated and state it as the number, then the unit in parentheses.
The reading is 2.5 (V)
